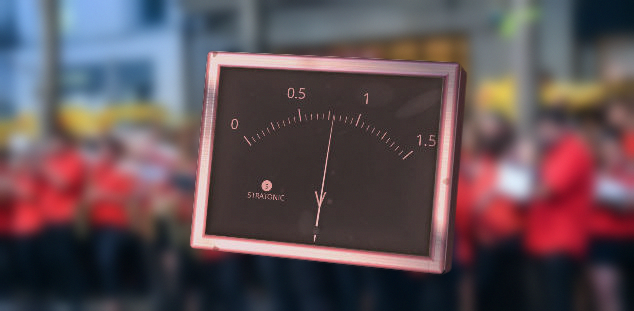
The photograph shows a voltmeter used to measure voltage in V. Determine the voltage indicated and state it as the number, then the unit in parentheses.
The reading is 0.8 (V)
